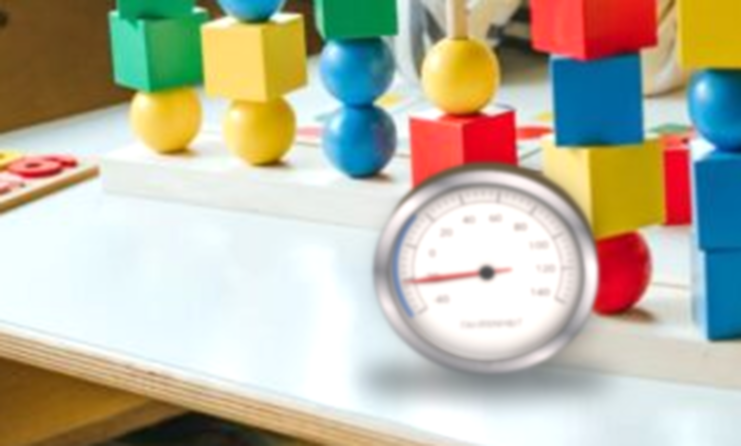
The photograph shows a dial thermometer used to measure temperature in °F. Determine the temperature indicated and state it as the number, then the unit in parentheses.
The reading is -20 (°F)
